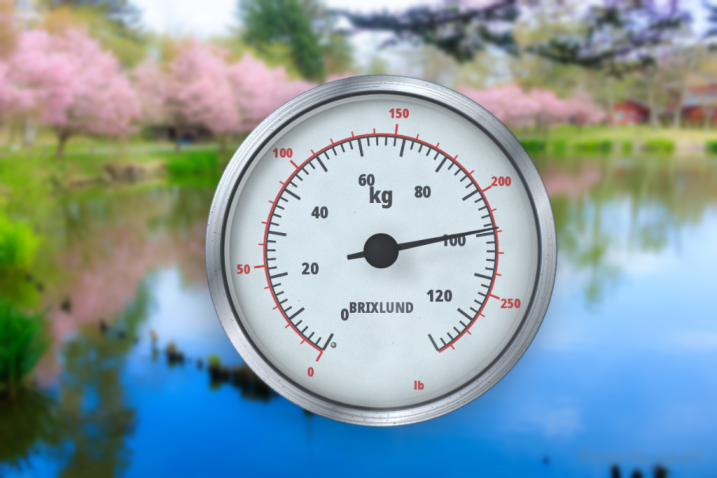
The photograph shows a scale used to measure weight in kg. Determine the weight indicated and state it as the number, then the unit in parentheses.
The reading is 99 (kg)
